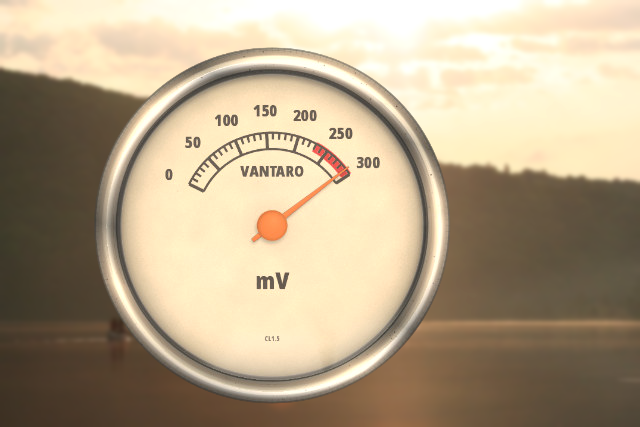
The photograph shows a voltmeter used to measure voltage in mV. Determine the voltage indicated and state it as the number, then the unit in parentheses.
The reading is 290 (mV)
